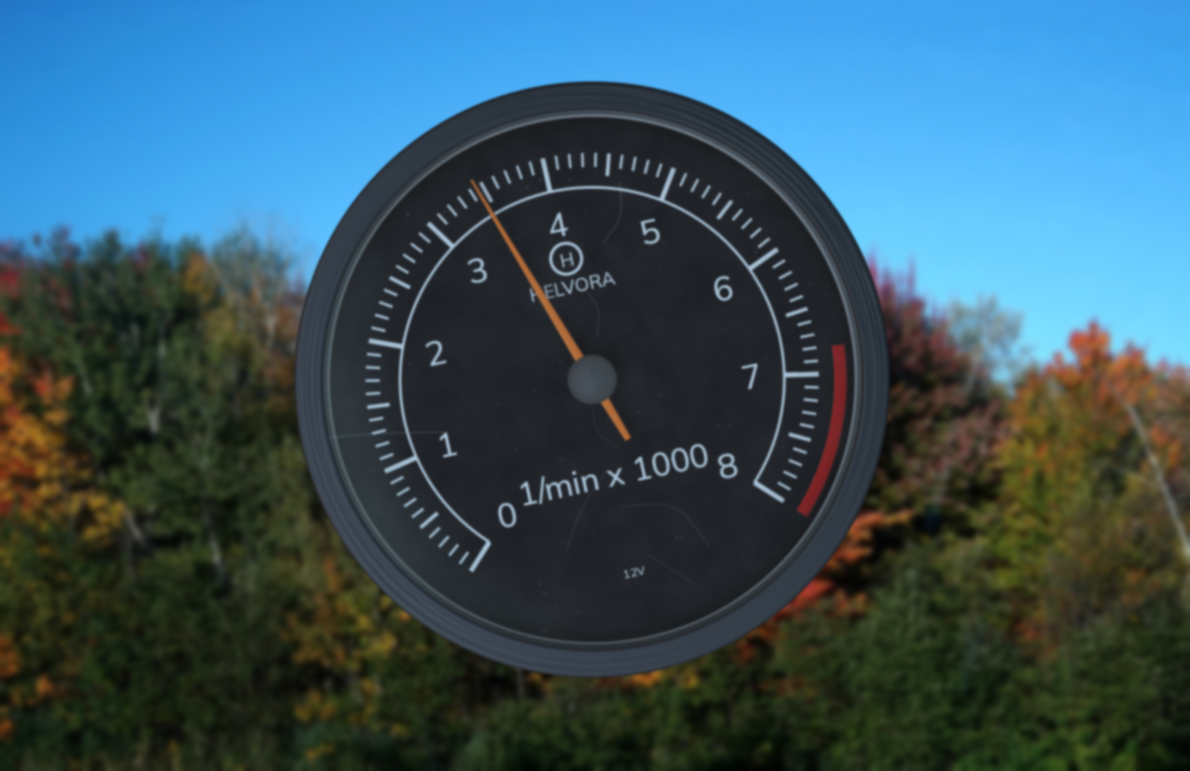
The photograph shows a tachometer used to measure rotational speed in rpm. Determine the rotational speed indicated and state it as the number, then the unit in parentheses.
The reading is 3450 (rpm)
